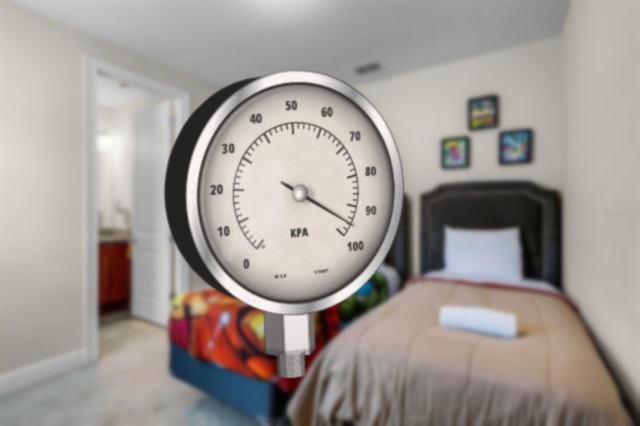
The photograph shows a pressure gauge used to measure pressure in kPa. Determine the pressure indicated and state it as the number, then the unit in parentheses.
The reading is 96 (kPa)
